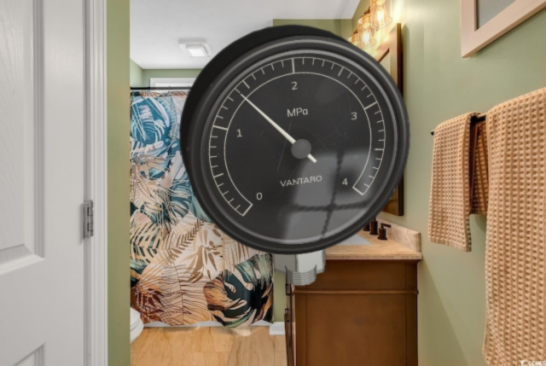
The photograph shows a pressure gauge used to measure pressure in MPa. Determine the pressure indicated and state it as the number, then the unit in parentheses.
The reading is 1.4 (MPa)
